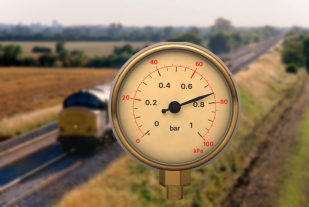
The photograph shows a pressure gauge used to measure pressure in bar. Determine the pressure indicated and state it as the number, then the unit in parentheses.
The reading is 0.75 (bar)
